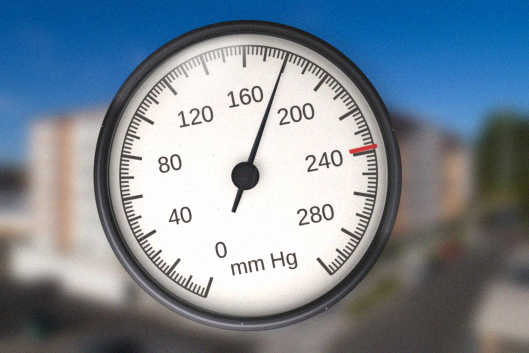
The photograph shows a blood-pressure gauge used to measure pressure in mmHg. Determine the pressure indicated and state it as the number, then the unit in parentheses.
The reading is 180 (mmHg)
